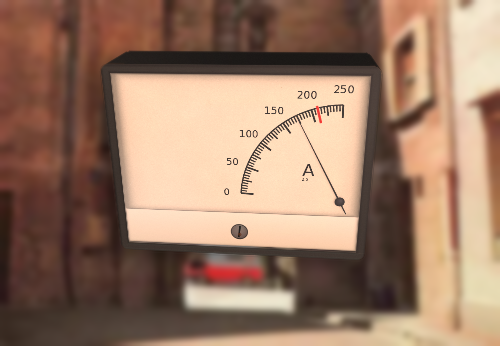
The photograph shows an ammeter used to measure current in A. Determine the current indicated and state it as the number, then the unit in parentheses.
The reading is 175 (A)
